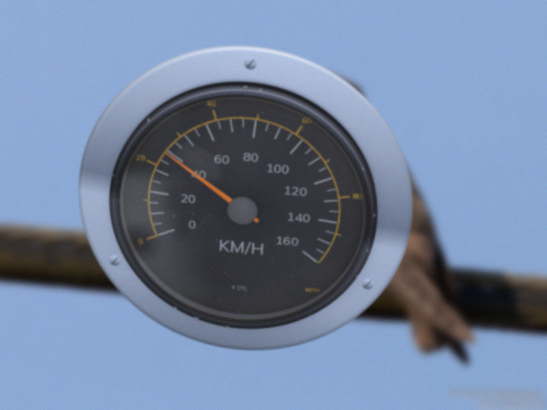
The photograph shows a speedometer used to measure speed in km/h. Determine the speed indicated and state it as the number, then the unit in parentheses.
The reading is 40 (km/h)
